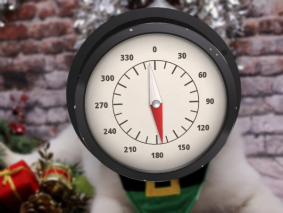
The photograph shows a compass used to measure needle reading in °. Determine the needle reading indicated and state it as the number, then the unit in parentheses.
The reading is 172.5 (°)
